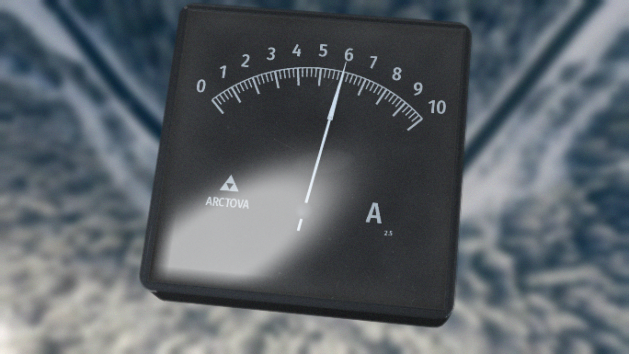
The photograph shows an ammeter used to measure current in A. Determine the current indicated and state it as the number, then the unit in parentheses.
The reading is 6 (A)
